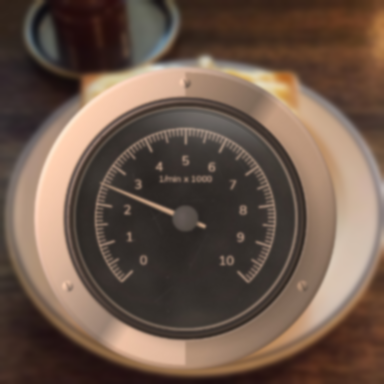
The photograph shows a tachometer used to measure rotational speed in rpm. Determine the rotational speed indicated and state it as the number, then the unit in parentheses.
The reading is 2500 (rpm)
